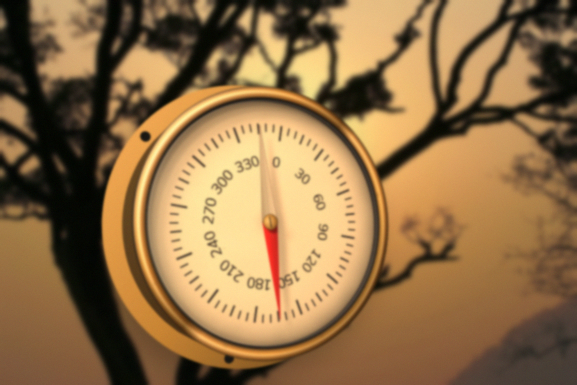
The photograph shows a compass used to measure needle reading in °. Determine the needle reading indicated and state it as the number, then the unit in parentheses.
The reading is 165 (°)
